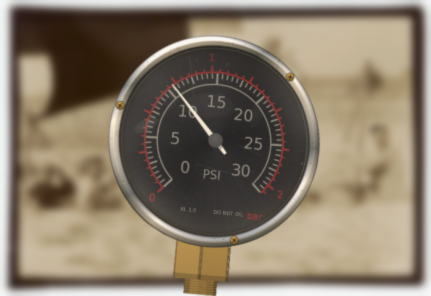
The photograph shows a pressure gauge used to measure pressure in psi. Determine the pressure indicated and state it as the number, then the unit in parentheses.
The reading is 10.5 (psi)
